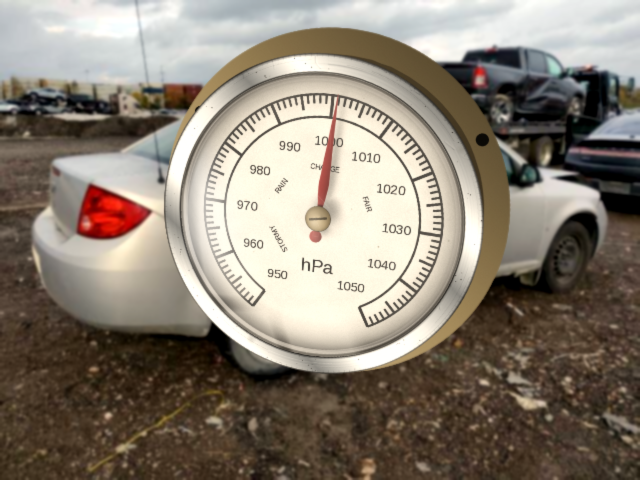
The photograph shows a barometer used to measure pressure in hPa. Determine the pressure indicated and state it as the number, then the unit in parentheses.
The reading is 1001 (hPa)
